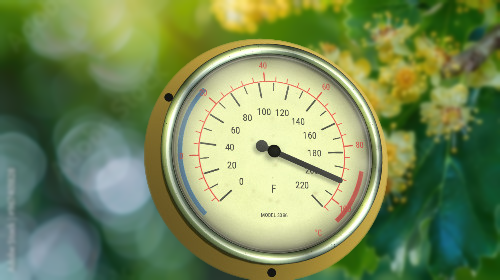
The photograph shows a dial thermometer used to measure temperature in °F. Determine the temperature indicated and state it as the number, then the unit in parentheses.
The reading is 200 (°F)
